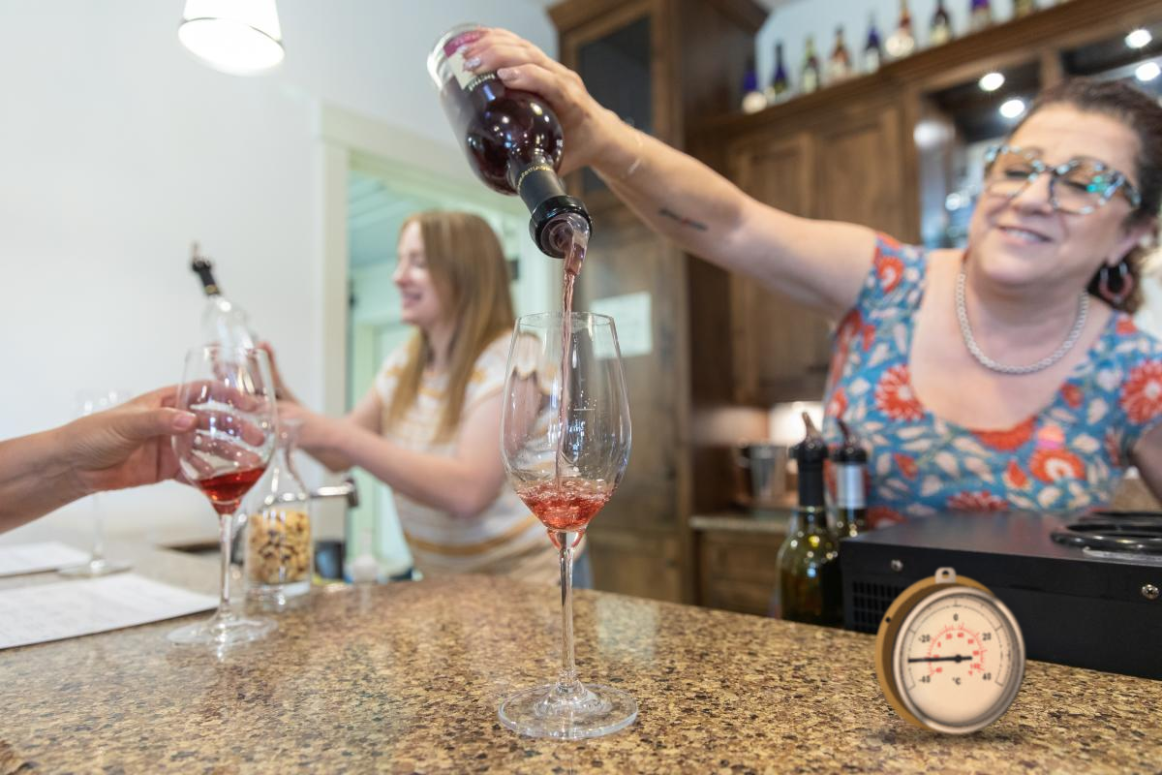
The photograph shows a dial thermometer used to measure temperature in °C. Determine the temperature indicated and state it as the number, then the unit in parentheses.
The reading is -30 (°C)
